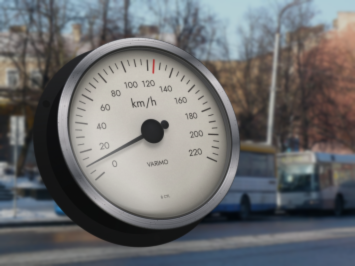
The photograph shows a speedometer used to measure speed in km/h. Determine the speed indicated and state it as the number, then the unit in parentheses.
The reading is 10 (km/h)
